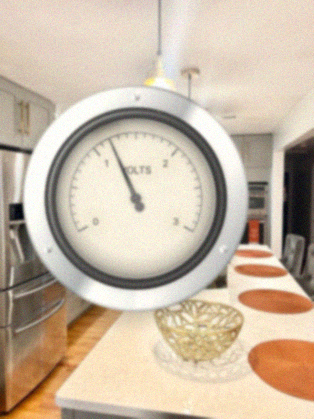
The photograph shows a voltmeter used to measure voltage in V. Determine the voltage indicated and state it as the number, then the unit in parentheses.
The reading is 1.2 (V)
